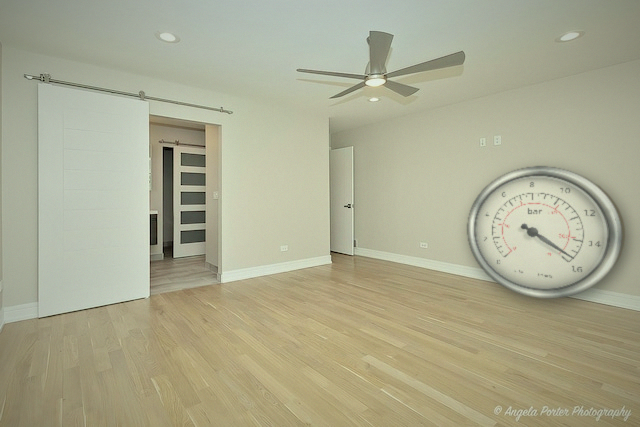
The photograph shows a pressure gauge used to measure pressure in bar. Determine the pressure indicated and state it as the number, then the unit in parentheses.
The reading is 15.5 (bar)
